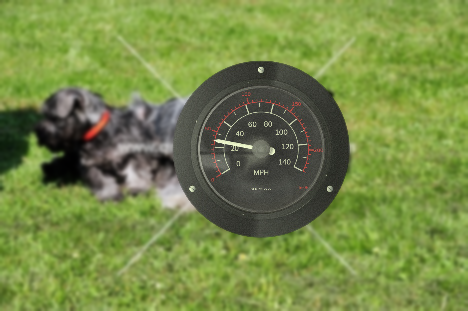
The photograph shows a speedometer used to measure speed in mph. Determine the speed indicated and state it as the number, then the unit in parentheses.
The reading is 25 (mph)
